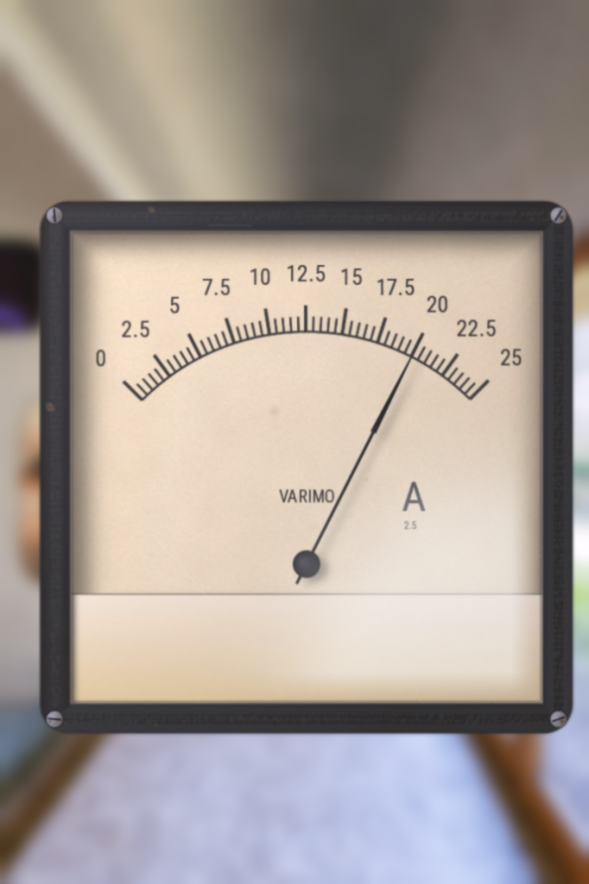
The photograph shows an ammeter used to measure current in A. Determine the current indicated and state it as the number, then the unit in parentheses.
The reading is 20 (A)
